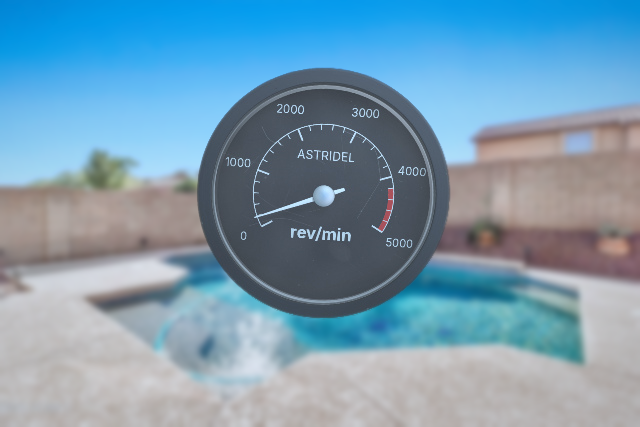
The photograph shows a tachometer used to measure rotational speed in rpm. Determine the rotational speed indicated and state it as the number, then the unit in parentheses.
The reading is 200 (rpm)
